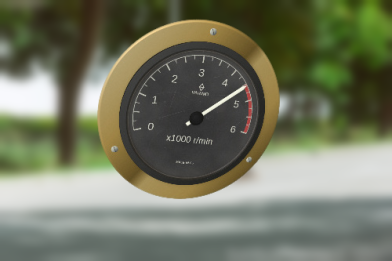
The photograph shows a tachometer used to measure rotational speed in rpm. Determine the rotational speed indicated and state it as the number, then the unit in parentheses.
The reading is 4500 (rpm)
